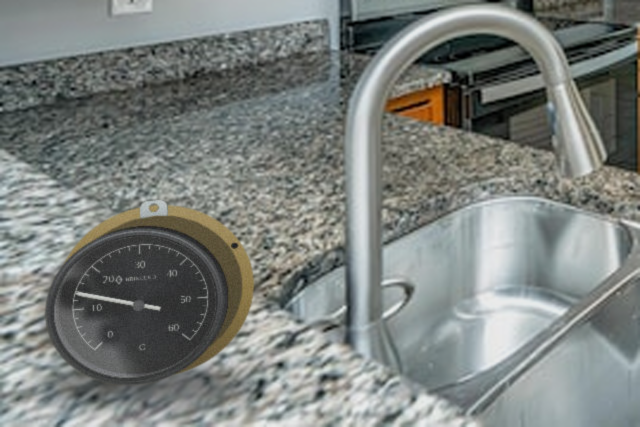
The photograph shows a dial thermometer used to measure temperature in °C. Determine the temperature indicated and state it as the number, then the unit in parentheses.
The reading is 14 (°C)
